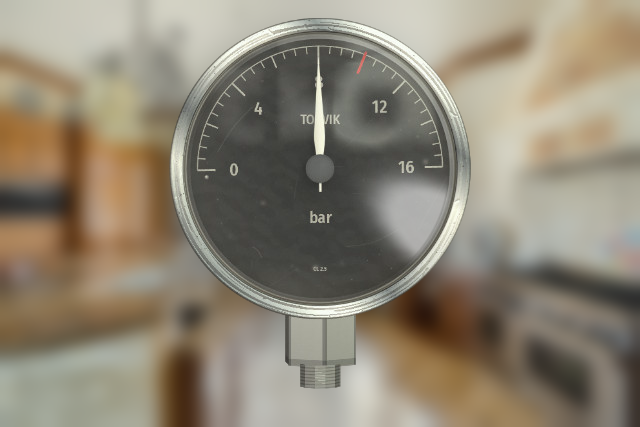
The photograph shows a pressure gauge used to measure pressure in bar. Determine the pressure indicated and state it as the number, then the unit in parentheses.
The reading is 8 (bar)
